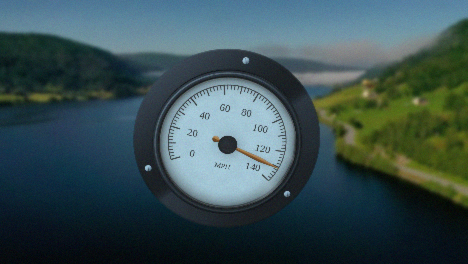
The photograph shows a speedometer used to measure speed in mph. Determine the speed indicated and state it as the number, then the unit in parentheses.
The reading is 130 (mph)
